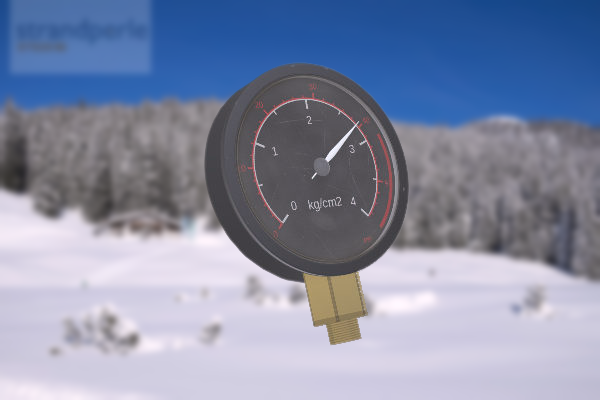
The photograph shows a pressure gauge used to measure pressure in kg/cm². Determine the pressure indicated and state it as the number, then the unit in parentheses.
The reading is 2.75 (kg/cm²)
